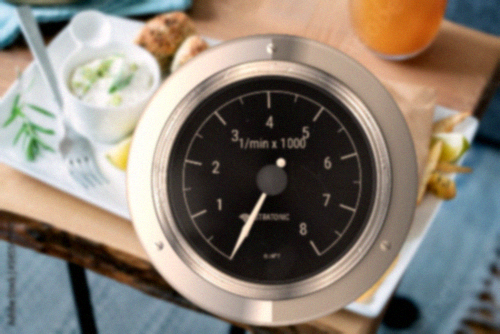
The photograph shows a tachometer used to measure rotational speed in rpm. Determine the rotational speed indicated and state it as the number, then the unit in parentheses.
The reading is 0 (rpm)
